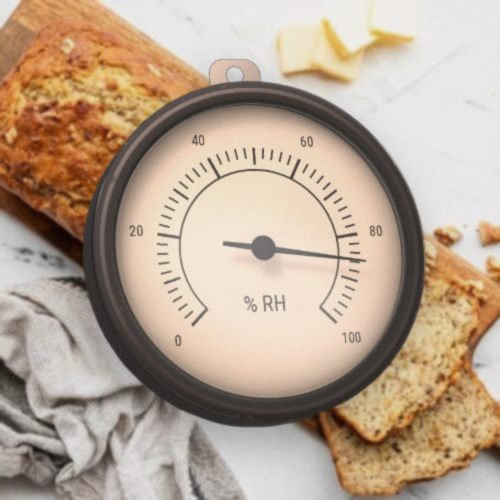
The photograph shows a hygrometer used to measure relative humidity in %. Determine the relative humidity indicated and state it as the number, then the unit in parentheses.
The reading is 86 (%)
